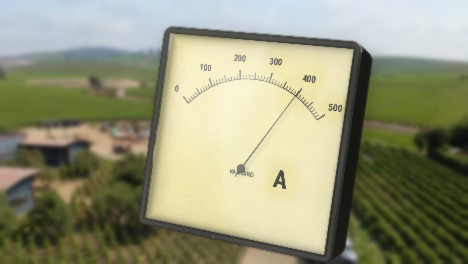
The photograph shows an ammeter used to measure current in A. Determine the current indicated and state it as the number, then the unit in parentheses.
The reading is 400 (A)
